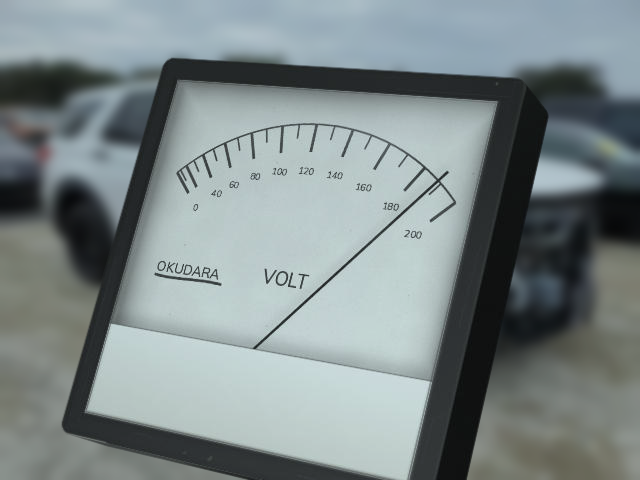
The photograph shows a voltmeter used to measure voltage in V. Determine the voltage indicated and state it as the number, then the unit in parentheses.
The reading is 190 (V)
